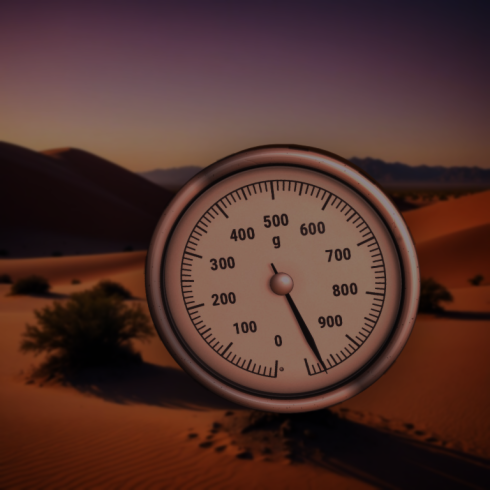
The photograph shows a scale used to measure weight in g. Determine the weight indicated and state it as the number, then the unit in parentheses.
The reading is 970 (g)
